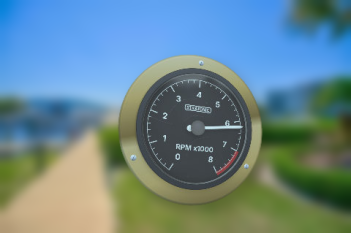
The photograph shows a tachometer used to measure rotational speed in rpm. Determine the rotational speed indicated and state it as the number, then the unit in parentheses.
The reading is 6200 (rpm)
